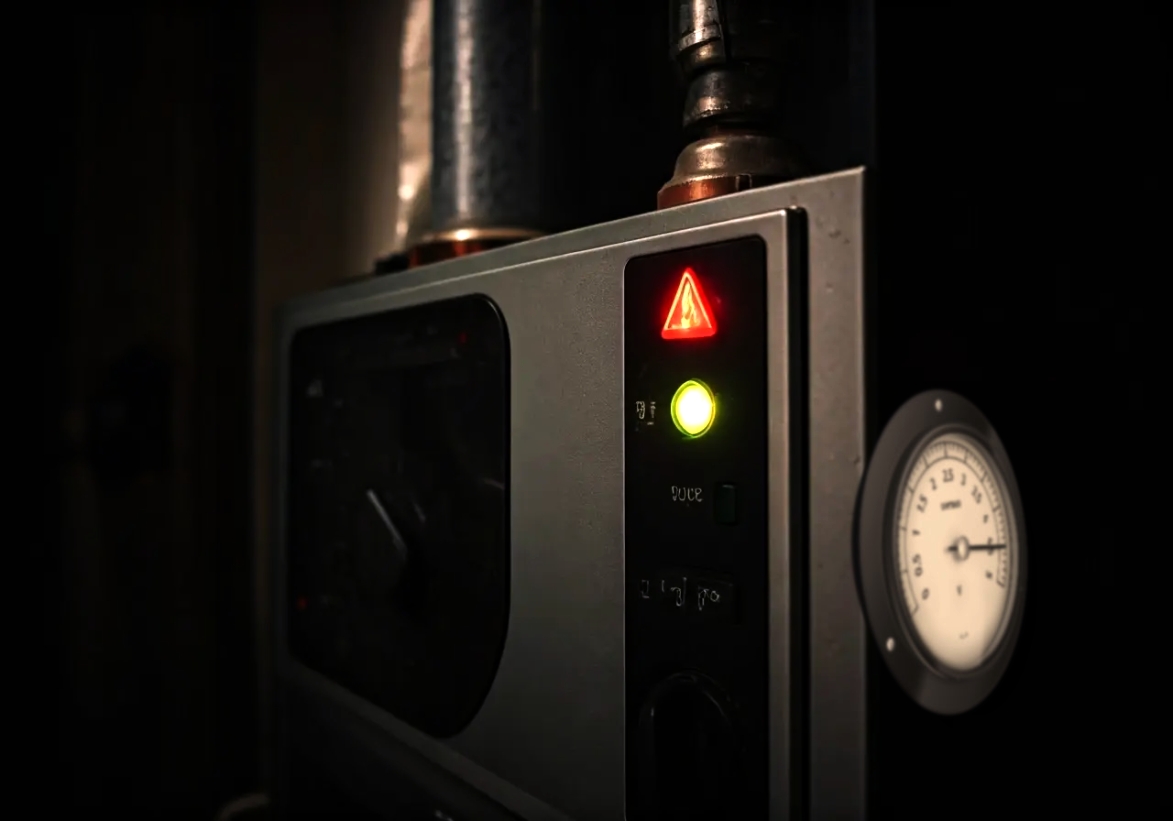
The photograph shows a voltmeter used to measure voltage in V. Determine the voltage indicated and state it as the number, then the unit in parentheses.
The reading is 4.5 (V)
